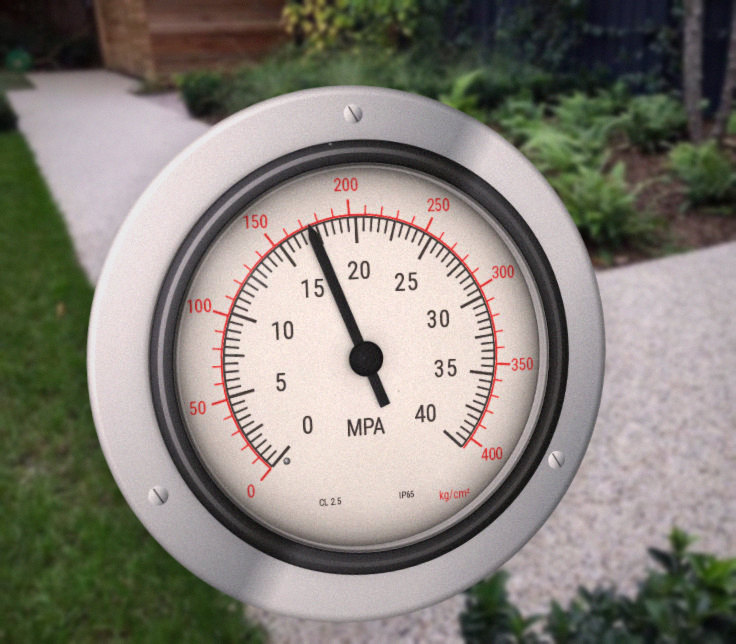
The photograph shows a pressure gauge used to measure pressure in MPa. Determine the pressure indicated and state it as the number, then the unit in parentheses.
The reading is 17 (MPa)
